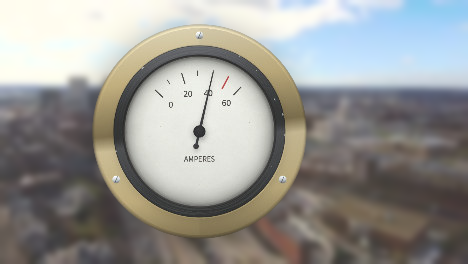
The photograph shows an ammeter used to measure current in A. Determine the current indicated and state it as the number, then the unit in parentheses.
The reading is 40 (A)
